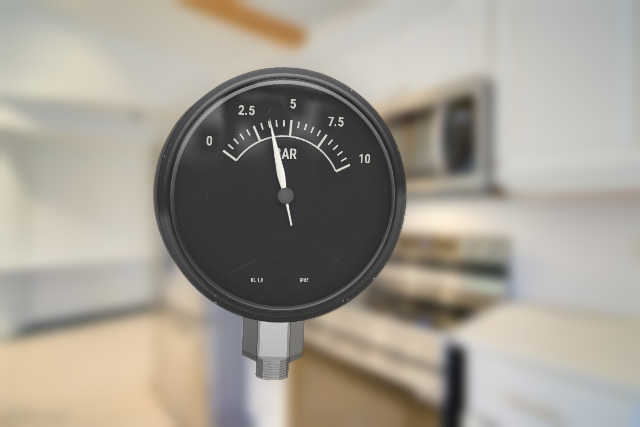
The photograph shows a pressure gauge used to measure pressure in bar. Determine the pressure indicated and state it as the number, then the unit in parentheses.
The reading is 3.5 (bar)
